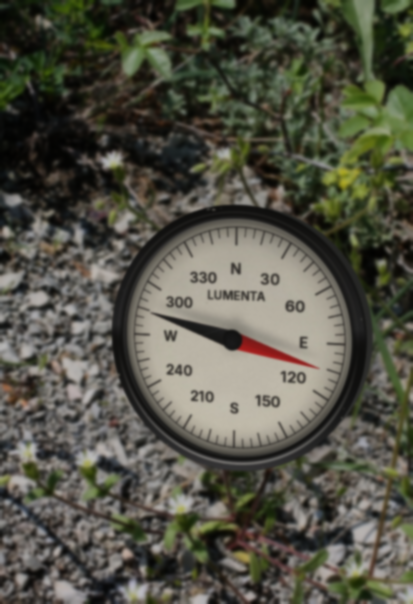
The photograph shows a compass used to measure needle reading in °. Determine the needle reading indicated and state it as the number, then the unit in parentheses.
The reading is 105 (°)
